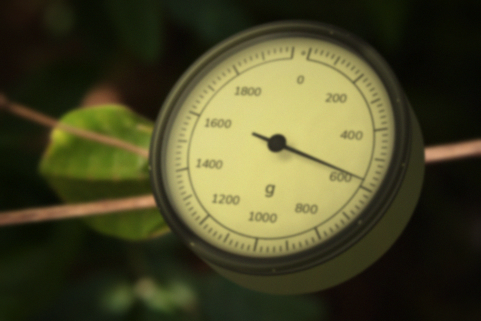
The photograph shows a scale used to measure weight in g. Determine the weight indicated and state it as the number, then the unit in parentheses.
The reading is 580 (g)
